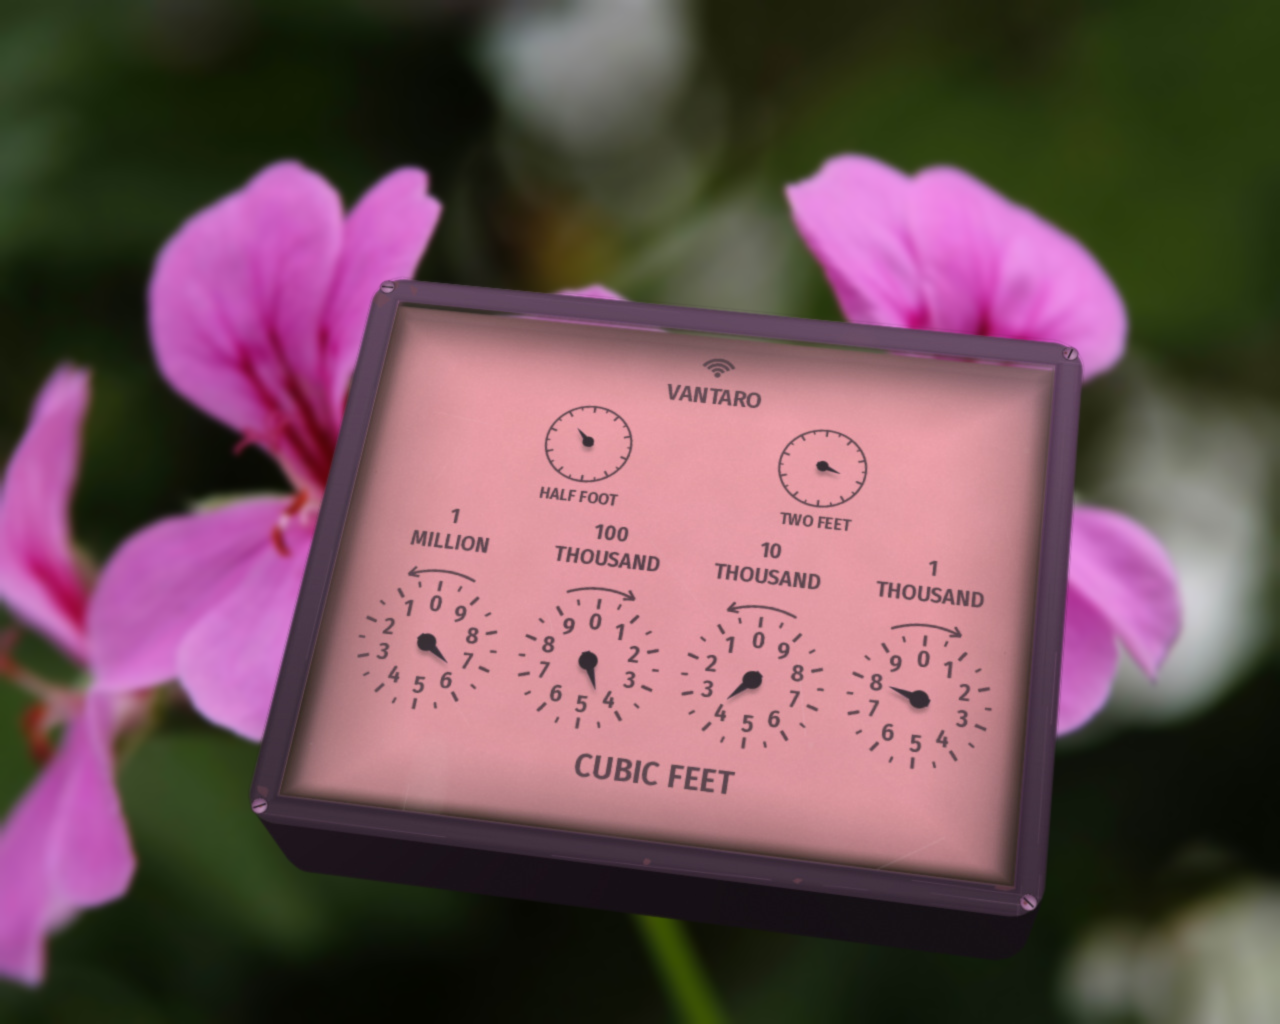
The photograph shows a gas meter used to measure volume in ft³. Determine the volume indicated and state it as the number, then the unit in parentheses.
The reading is 643800 (ft³)
